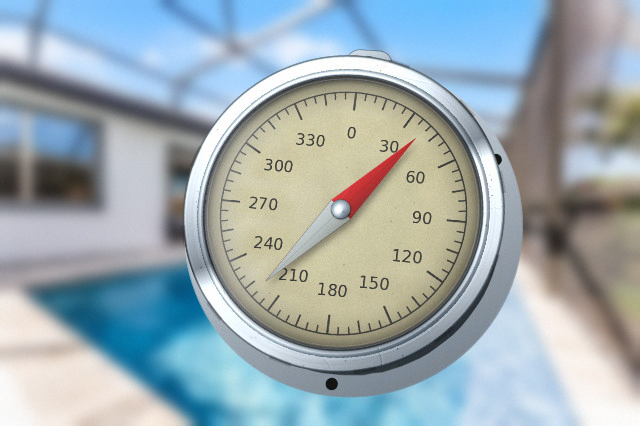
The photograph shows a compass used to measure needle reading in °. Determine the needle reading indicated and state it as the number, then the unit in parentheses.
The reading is 40 (°)
